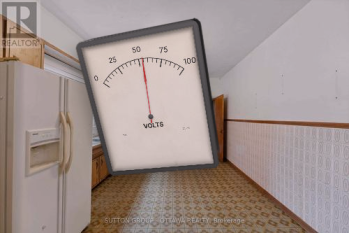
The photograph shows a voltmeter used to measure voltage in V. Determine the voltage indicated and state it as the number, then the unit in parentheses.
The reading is 55 (V)
